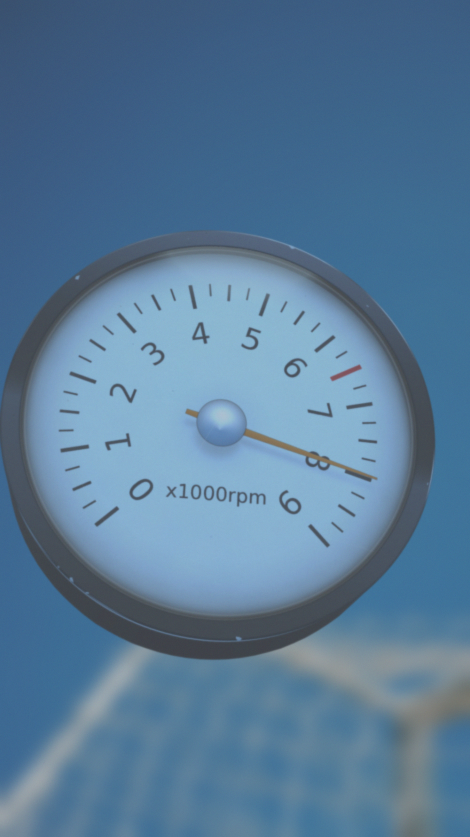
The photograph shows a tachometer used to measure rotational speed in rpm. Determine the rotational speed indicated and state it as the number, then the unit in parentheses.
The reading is 8000 (rpm)
